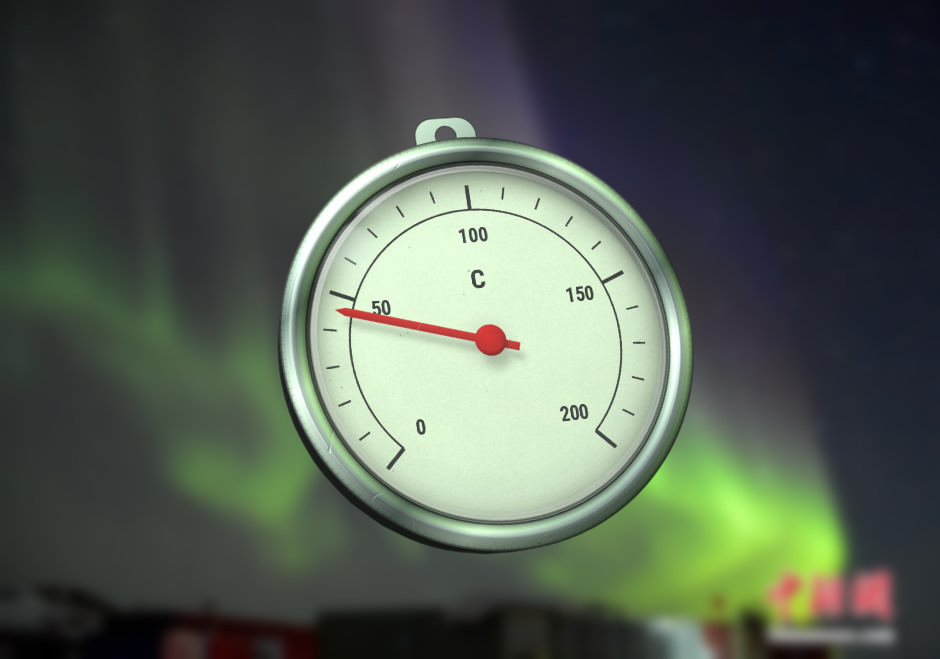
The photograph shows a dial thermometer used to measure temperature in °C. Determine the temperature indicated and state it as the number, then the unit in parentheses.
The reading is 45 (°C)
